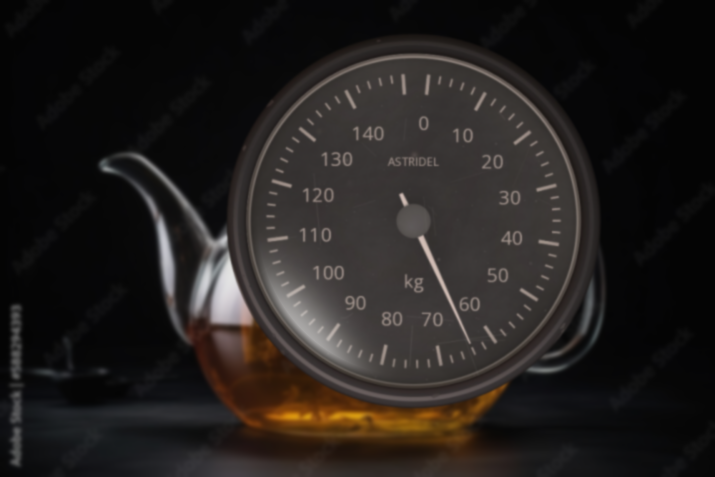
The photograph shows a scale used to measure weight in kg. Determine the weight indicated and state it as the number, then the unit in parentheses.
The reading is 64 (kg)
